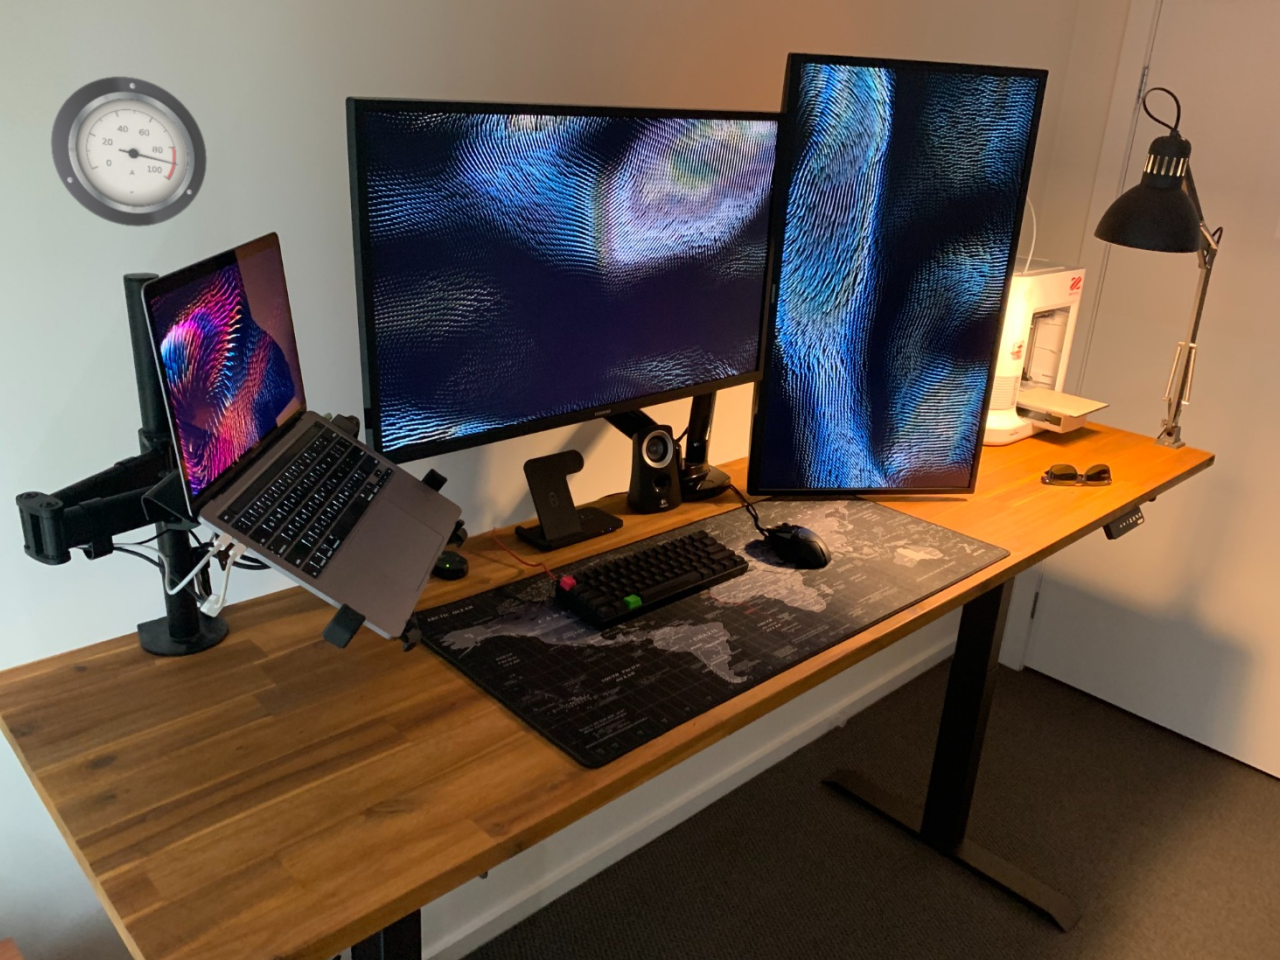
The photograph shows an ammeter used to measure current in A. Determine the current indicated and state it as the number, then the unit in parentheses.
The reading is 90 (A)
